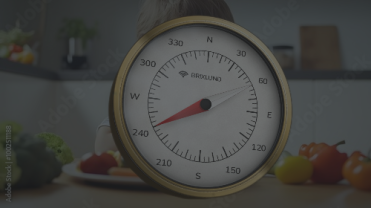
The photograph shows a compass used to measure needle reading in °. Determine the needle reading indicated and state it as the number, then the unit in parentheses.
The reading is 240 (°)
